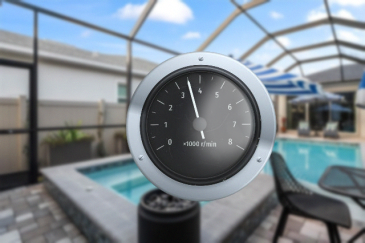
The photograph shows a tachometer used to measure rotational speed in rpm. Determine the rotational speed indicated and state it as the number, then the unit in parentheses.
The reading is 3500 (rpm)
